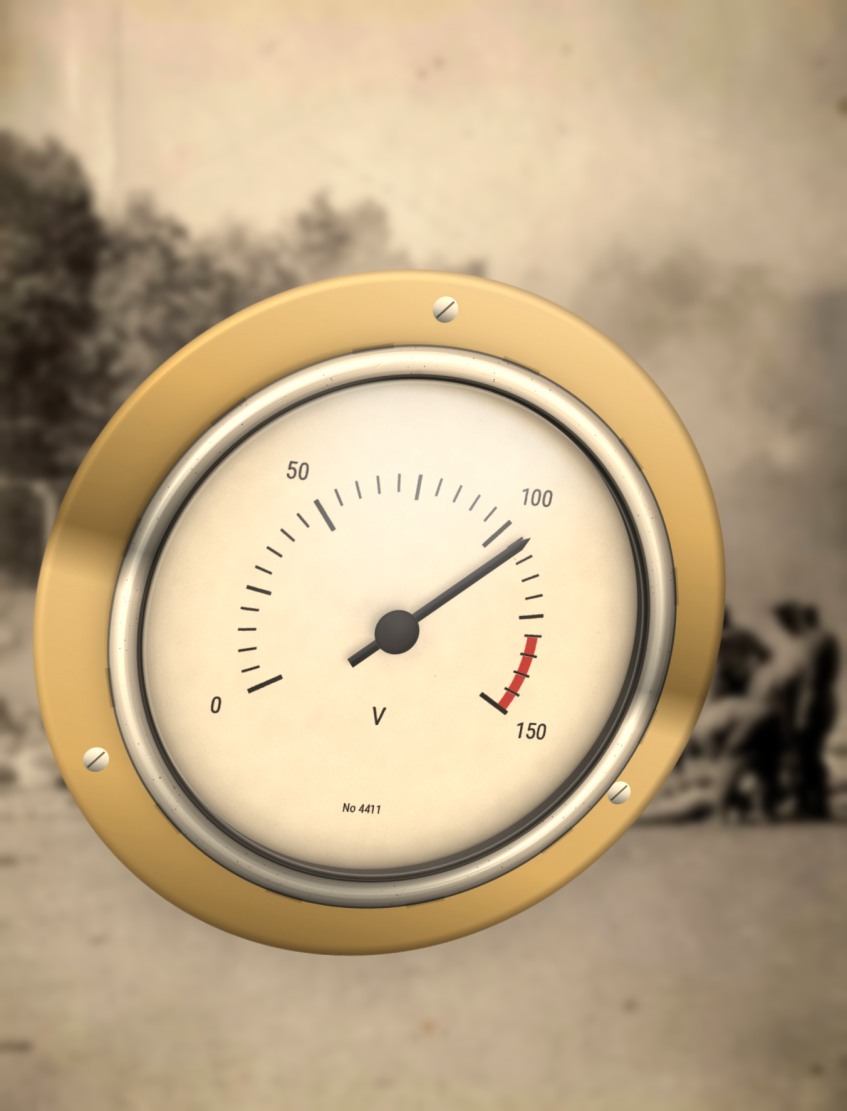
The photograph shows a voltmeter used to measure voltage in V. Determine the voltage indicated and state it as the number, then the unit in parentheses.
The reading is 105 (V)
